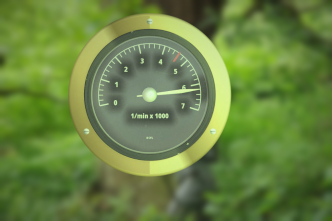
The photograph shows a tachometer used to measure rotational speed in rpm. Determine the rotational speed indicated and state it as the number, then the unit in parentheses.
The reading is 6200 (rpm)
